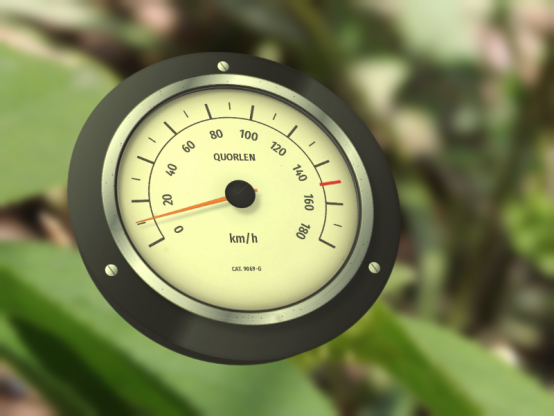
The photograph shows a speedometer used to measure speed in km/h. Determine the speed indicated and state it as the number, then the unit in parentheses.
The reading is 10 (km/h)
